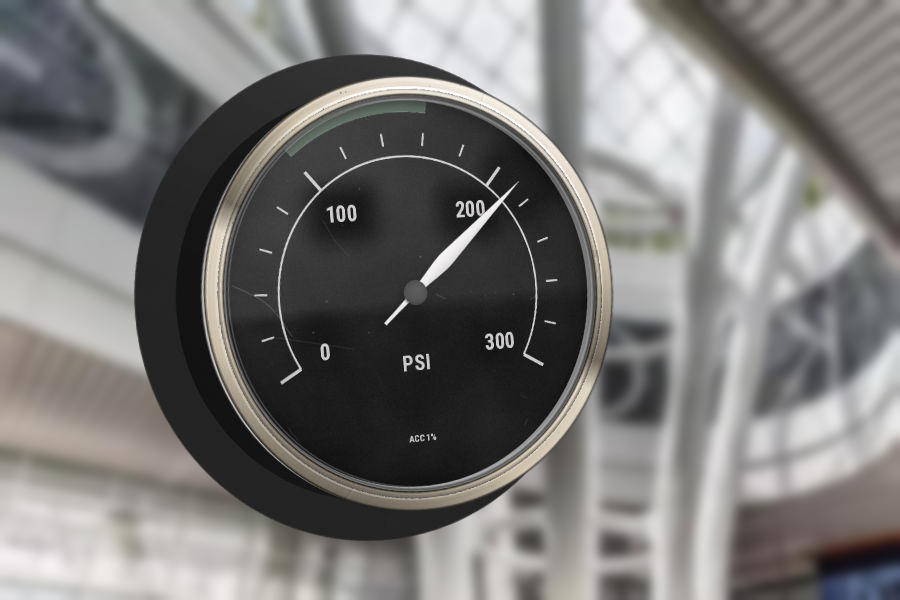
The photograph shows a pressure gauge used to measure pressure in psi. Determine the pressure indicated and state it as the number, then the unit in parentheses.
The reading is 210 (psi)
